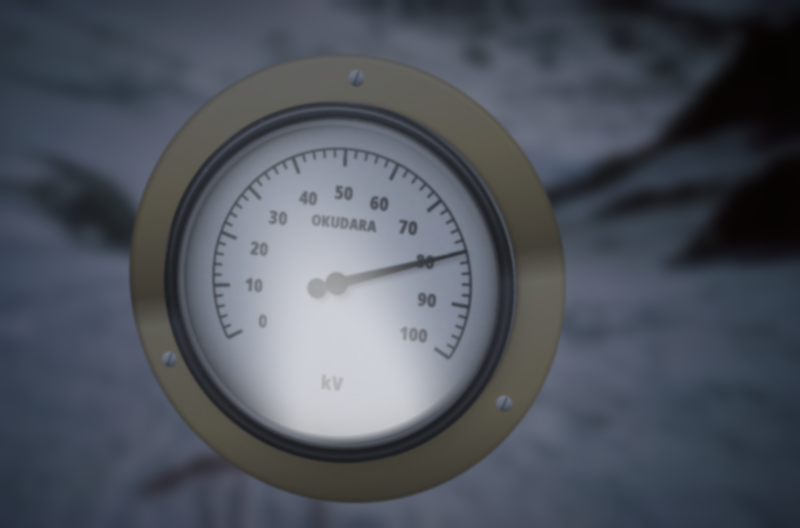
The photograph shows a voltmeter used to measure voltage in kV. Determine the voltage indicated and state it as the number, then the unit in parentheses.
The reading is 80 (kV)
